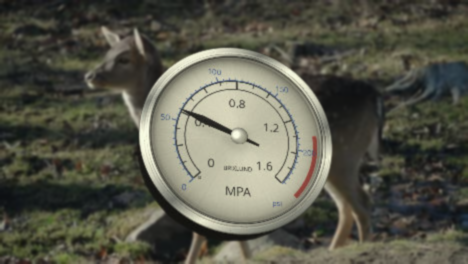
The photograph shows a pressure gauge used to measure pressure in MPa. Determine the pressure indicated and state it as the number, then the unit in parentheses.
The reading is 0.4 (MPa)
